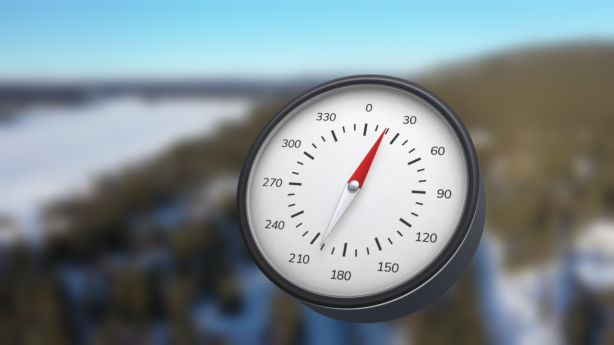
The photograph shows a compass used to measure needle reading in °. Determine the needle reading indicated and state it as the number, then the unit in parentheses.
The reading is 20 (°)
